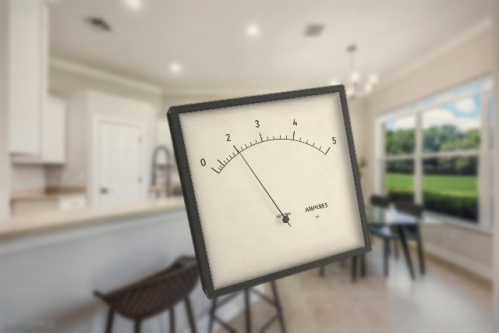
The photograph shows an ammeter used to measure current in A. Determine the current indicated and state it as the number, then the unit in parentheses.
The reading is 2 (A)
